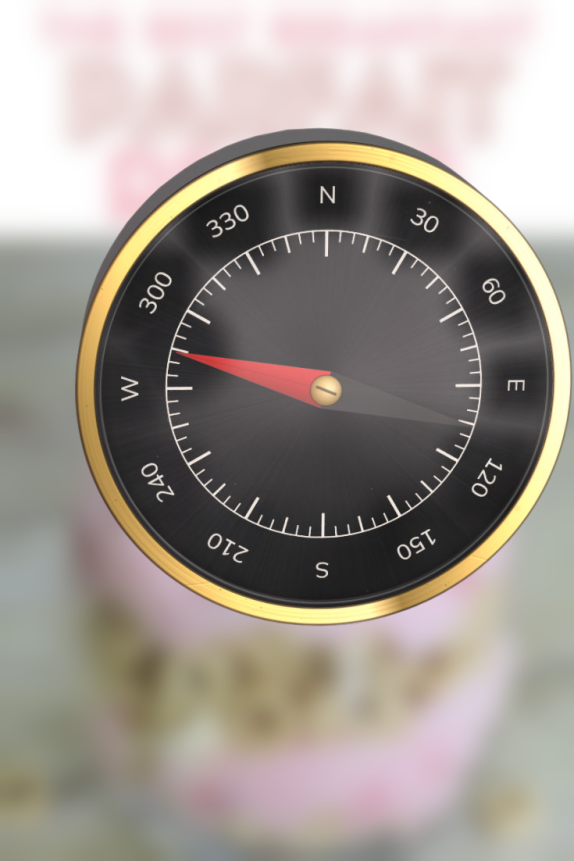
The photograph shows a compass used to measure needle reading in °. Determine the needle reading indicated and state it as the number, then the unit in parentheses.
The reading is 285 (°)
